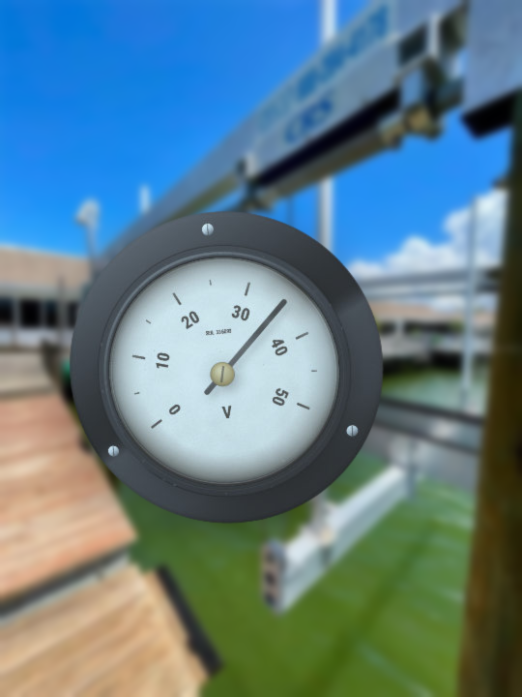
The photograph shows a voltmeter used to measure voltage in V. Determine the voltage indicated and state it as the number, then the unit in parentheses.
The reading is 35 (V)
